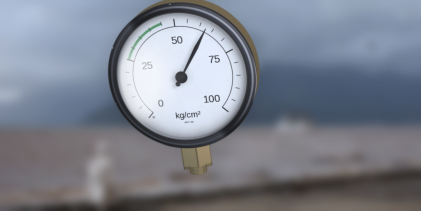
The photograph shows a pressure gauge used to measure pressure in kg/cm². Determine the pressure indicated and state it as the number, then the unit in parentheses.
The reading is 62.5 (kg/cm²)
